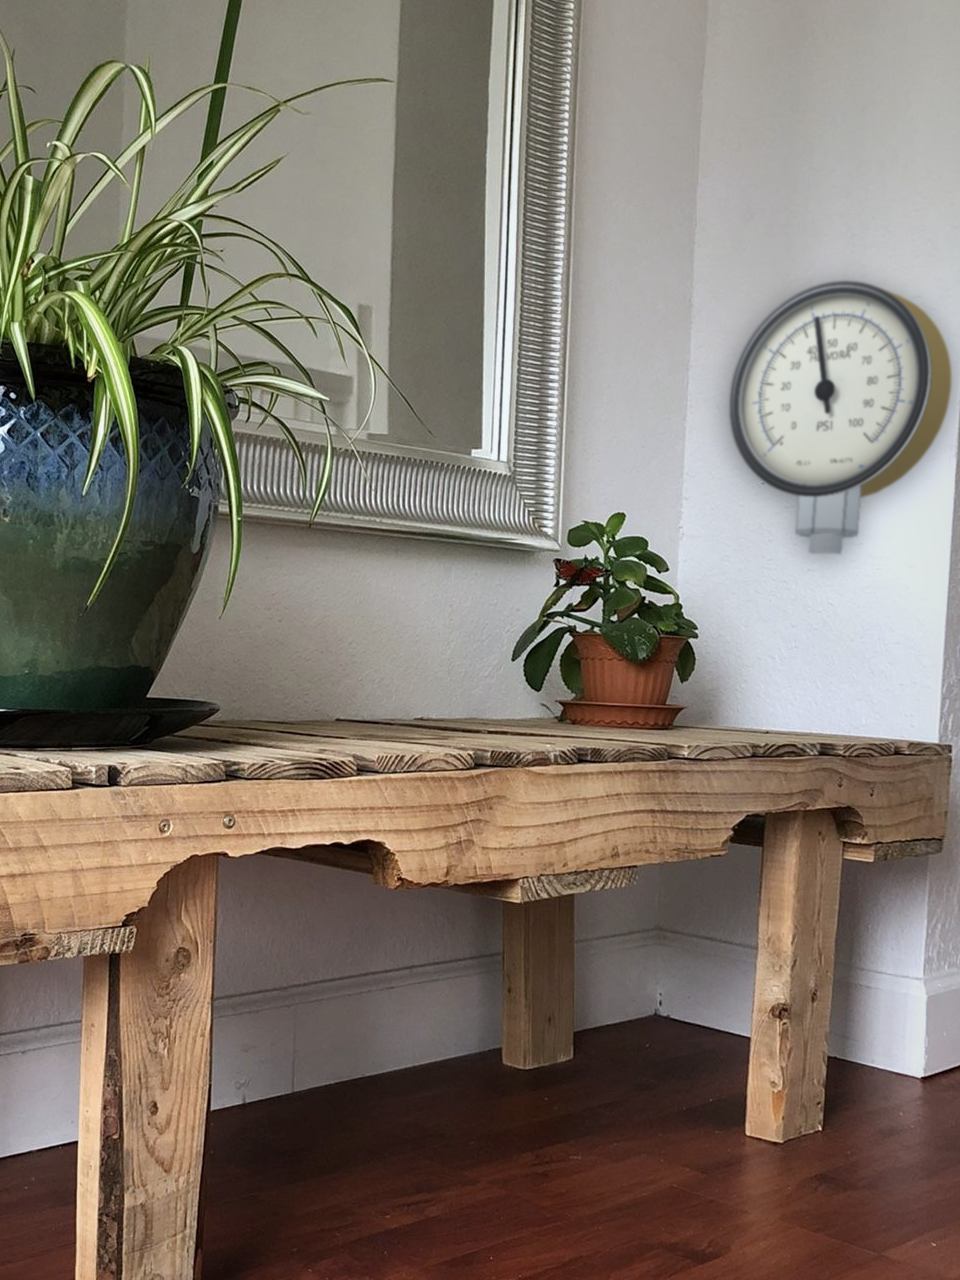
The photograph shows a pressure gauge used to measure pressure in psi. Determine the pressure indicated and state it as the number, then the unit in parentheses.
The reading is 45 (psi)
